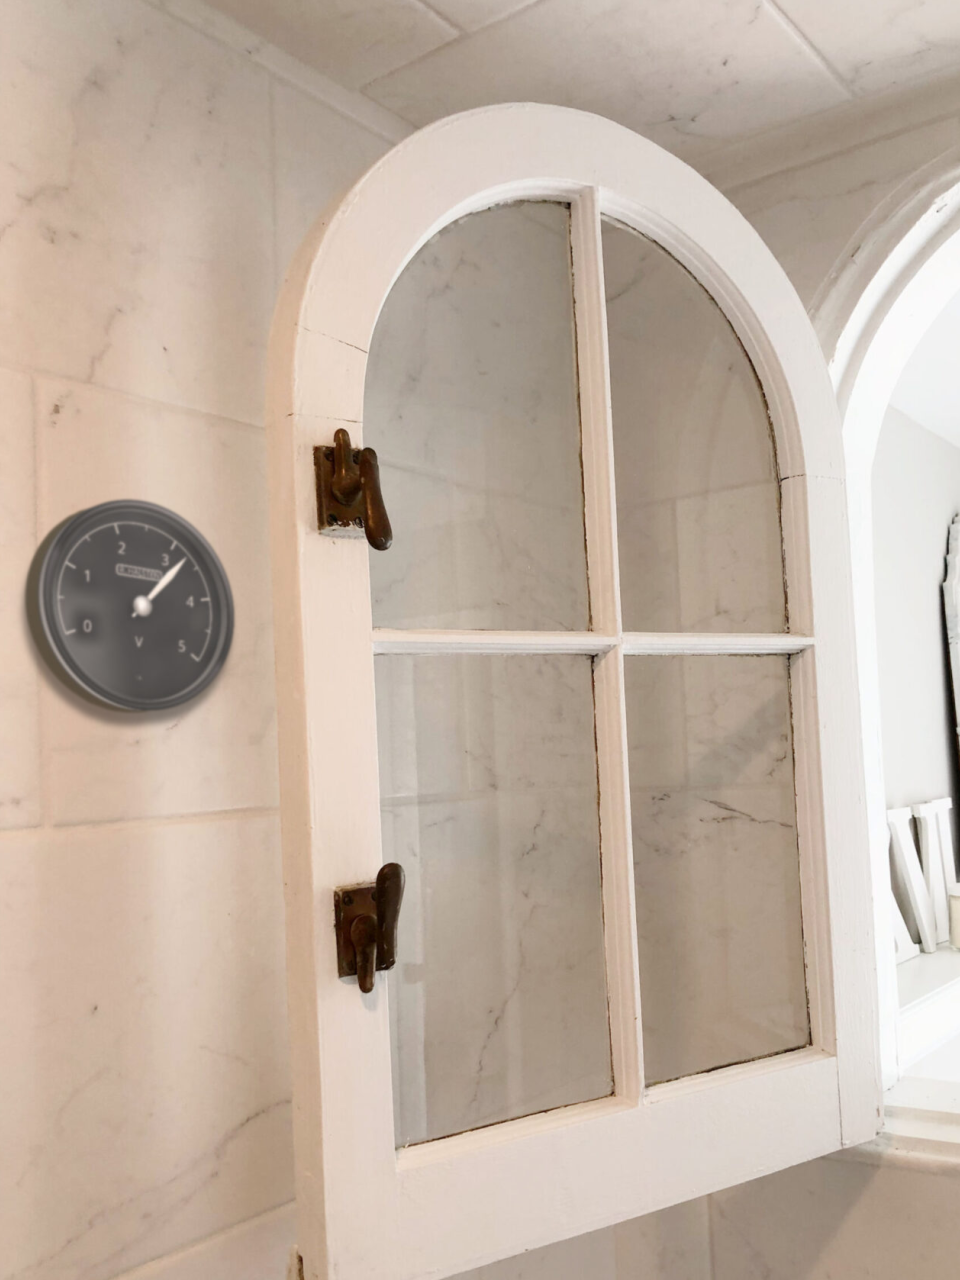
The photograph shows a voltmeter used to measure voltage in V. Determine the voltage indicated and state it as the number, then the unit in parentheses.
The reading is 3.25 (V)
